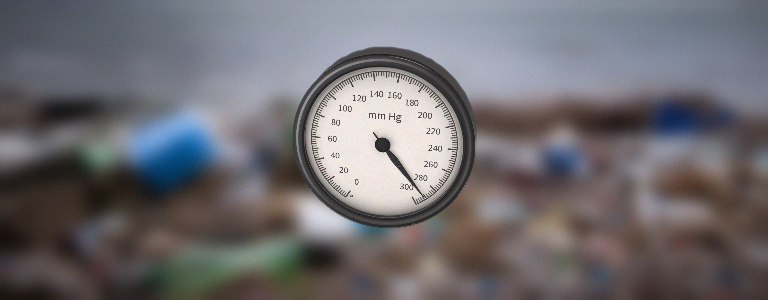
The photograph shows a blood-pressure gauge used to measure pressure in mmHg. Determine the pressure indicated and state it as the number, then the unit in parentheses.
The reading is 290 (mmHg)
